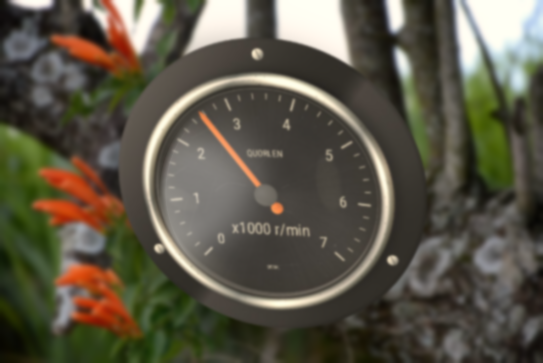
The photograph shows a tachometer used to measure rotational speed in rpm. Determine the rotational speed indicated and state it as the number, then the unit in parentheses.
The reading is 2600 (rpm)
